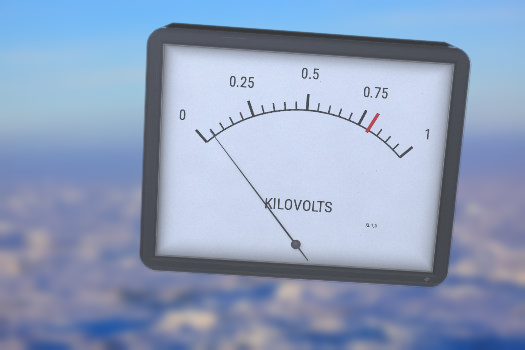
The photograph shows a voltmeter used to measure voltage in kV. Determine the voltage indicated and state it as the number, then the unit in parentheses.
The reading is 0.05 (kV)
